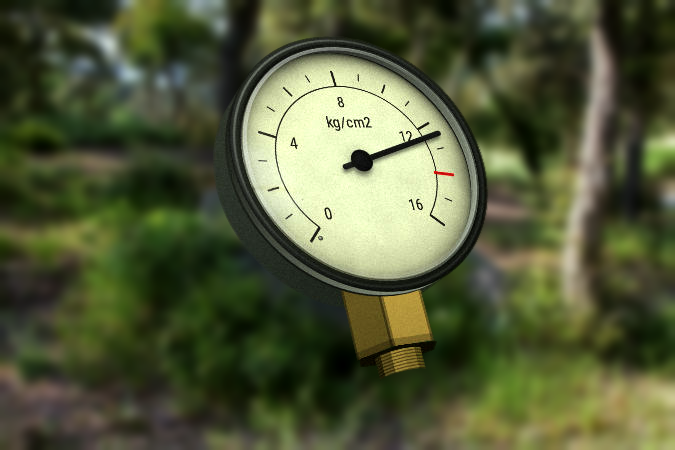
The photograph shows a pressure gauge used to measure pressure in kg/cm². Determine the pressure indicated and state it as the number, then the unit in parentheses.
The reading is 12.5 (kg/cm²)
